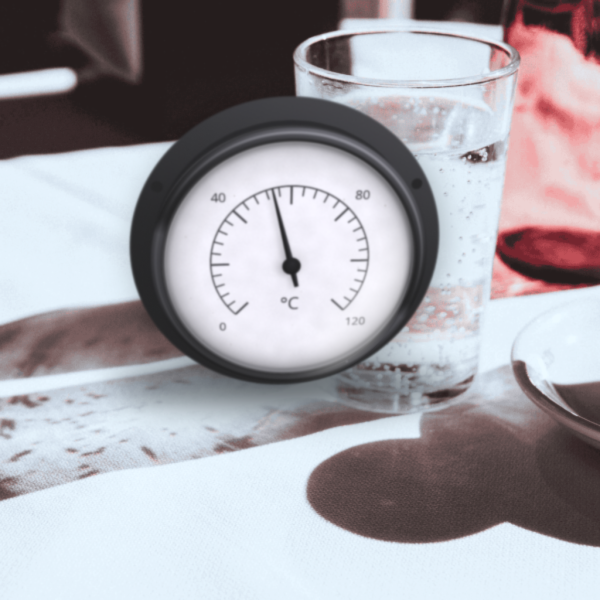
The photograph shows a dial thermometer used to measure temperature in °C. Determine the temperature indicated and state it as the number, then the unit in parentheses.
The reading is 54 (°C)
